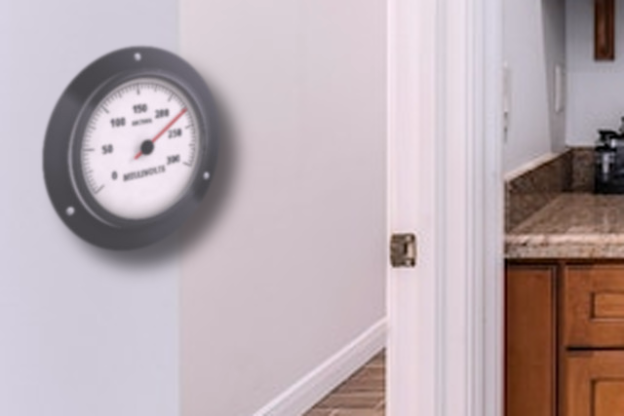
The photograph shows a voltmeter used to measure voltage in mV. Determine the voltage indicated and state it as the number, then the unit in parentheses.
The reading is 225 (mV)
